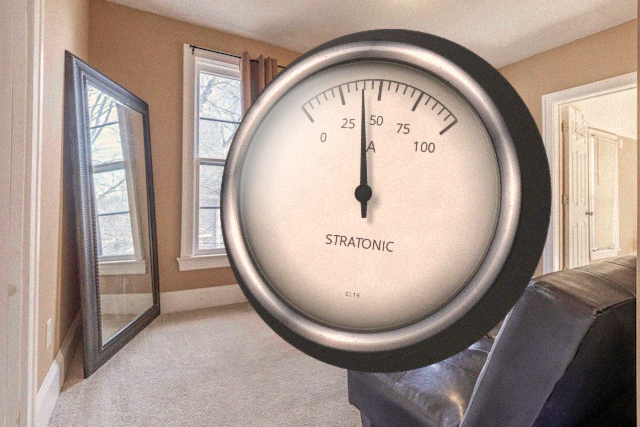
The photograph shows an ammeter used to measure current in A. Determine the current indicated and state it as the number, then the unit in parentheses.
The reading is 40 (A)
